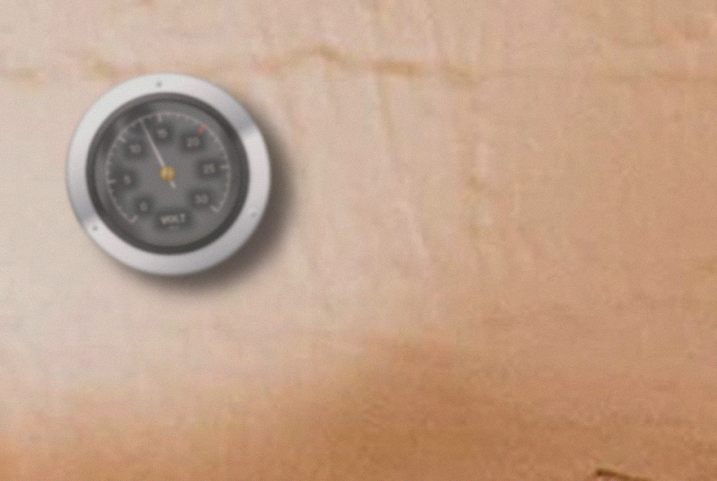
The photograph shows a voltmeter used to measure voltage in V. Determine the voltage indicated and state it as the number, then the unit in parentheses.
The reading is 13 (V)
